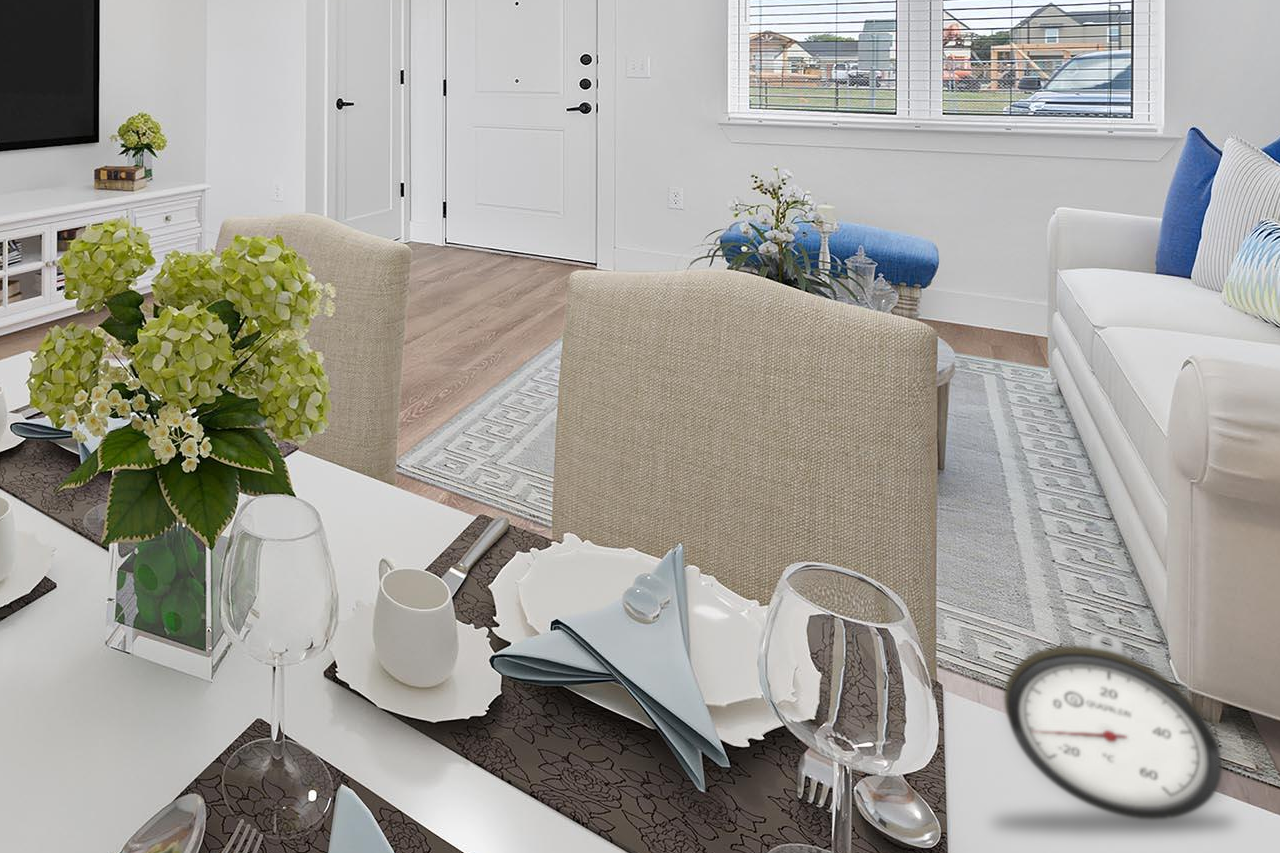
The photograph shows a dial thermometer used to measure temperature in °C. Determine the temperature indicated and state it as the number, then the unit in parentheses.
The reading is -12 (°C)
